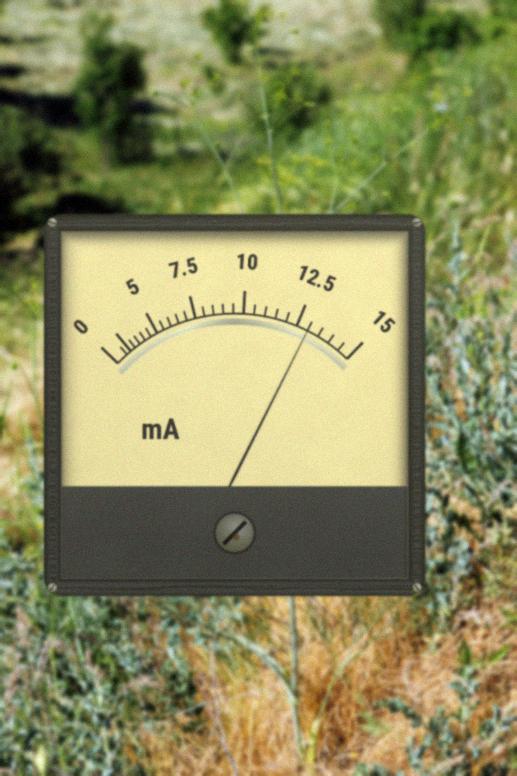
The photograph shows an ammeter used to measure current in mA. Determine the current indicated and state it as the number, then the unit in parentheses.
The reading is 13 (mA)
